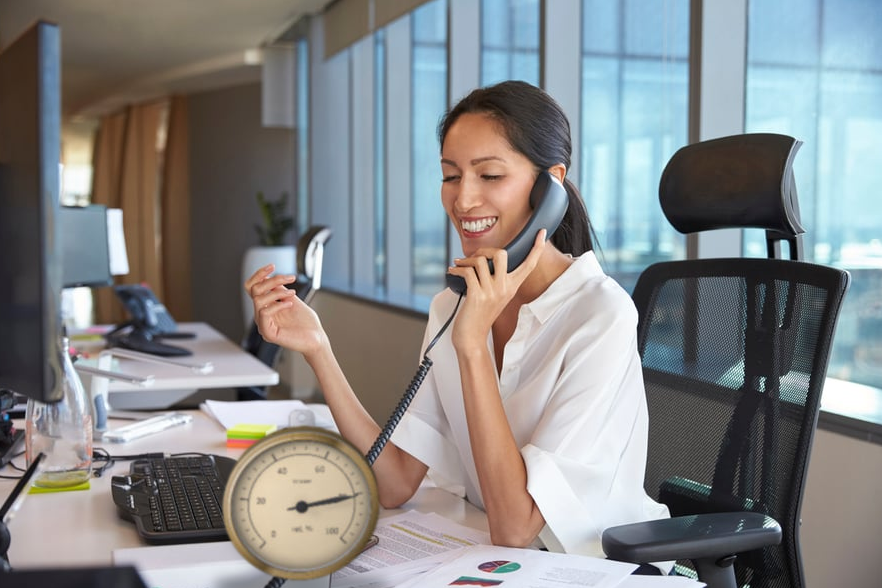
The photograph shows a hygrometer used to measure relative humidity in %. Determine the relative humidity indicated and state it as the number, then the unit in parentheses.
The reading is 80 (%)
